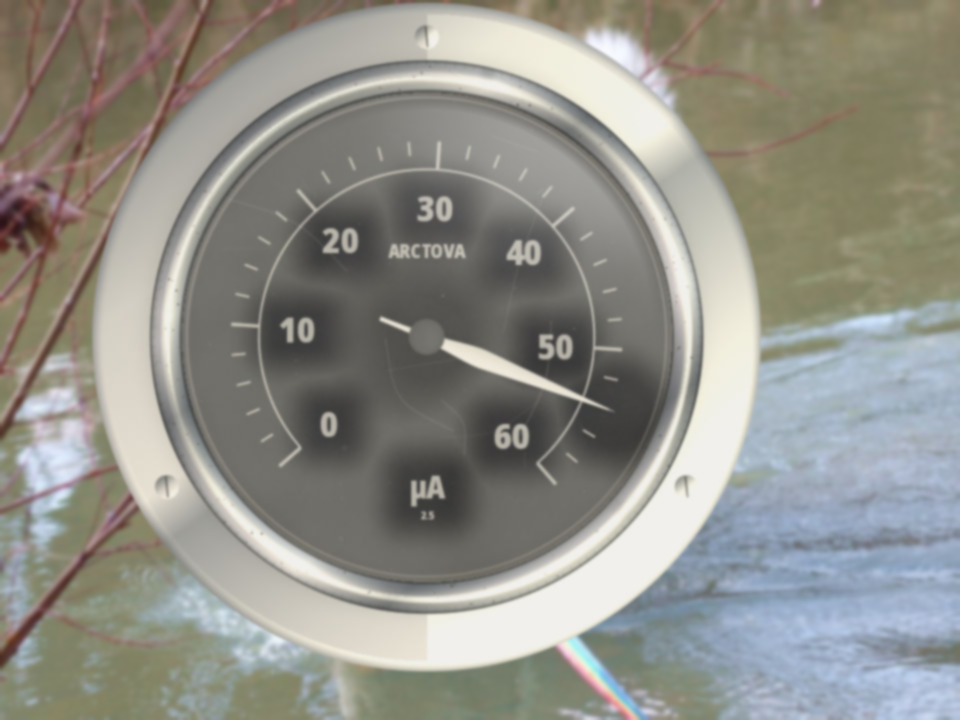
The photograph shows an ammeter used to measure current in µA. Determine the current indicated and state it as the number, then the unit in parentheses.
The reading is 54 (µA)
